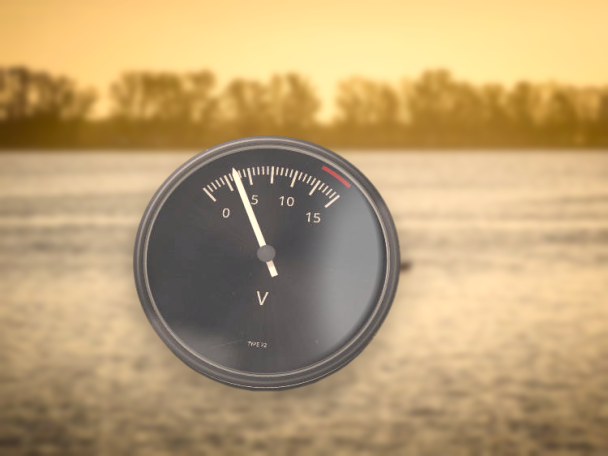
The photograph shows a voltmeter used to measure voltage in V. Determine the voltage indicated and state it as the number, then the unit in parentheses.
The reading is 3.5 (V)
